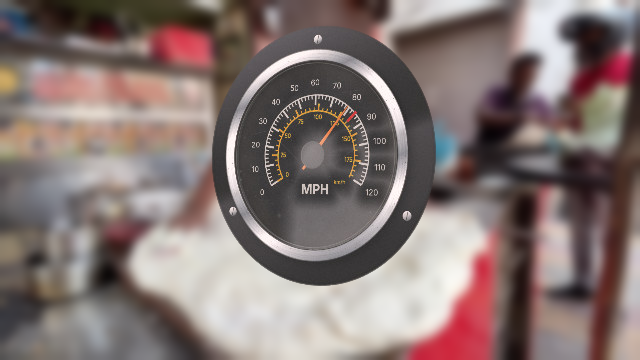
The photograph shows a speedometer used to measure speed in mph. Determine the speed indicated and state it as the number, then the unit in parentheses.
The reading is 80 (mph)
